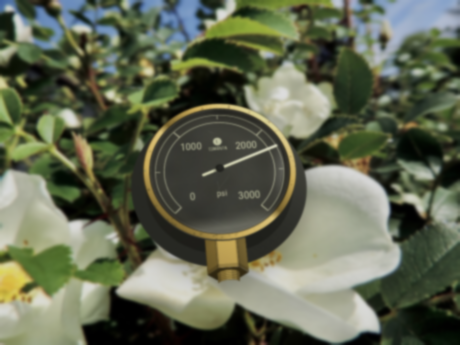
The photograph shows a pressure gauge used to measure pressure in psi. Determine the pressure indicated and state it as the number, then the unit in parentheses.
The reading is 2250 (psi)
